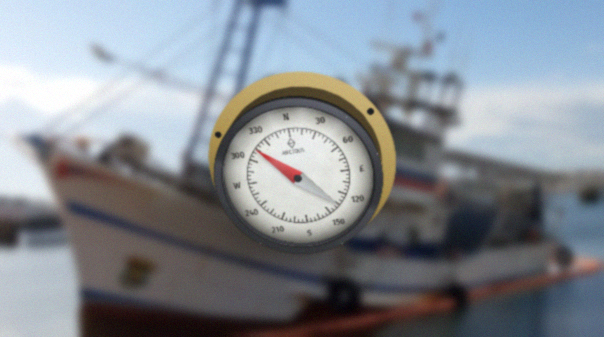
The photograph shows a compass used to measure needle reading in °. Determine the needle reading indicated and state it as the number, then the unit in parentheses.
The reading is 315 (°)
